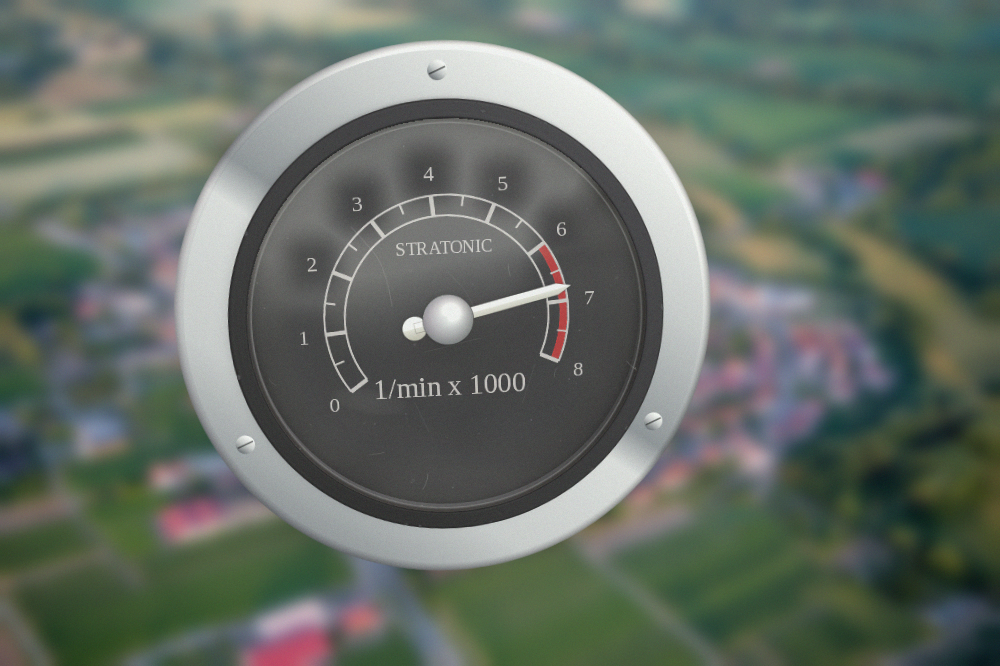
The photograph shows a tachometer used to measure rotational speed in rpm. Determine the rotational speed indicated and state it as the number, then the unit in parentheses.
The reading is 6750 (rpm)
